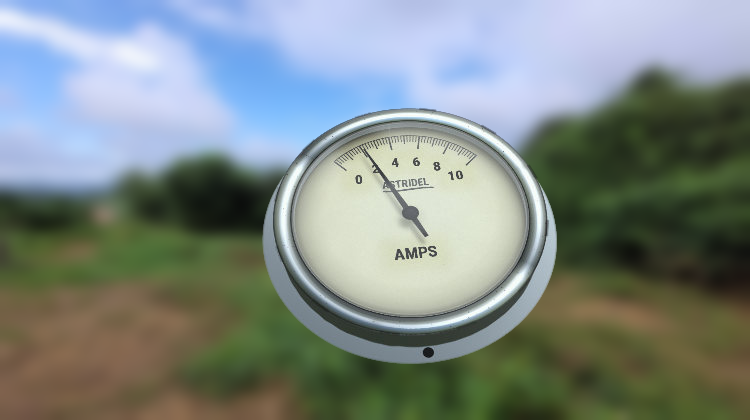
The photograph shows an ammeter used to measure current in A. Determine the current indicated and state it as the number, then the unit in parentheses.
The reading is 2 (A)
